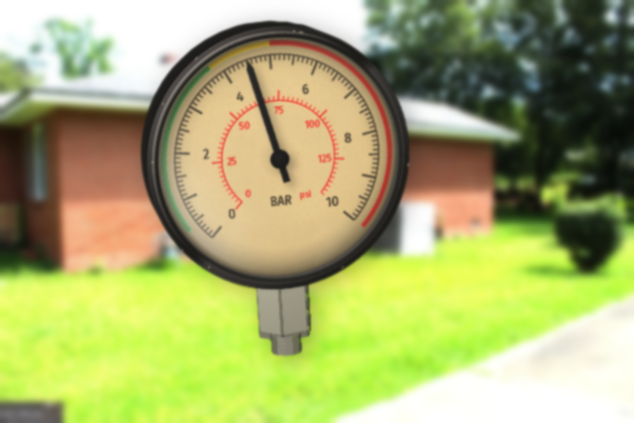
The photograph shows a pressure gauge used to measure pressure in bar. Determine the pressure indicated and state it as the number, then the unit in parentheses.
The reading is 4.5 (bar)
